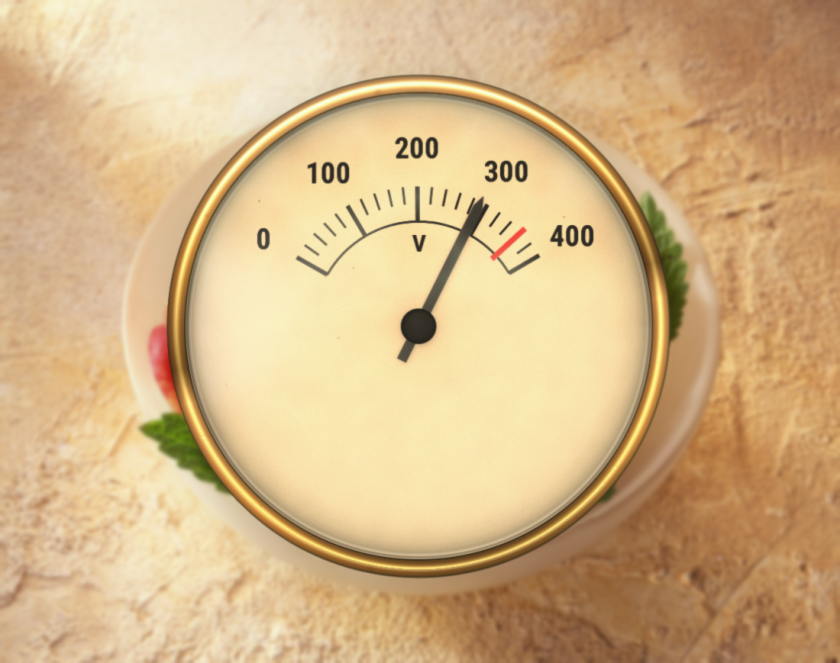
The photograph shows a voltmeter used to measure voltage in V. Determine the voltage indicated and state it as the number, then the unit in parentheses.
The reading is 290 (V)
